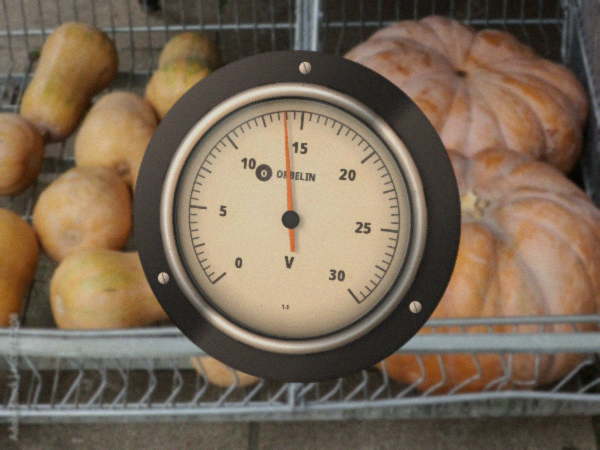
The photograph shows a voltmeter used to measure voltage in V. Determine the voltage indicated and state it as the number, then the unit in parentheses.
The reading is 14 (V)
